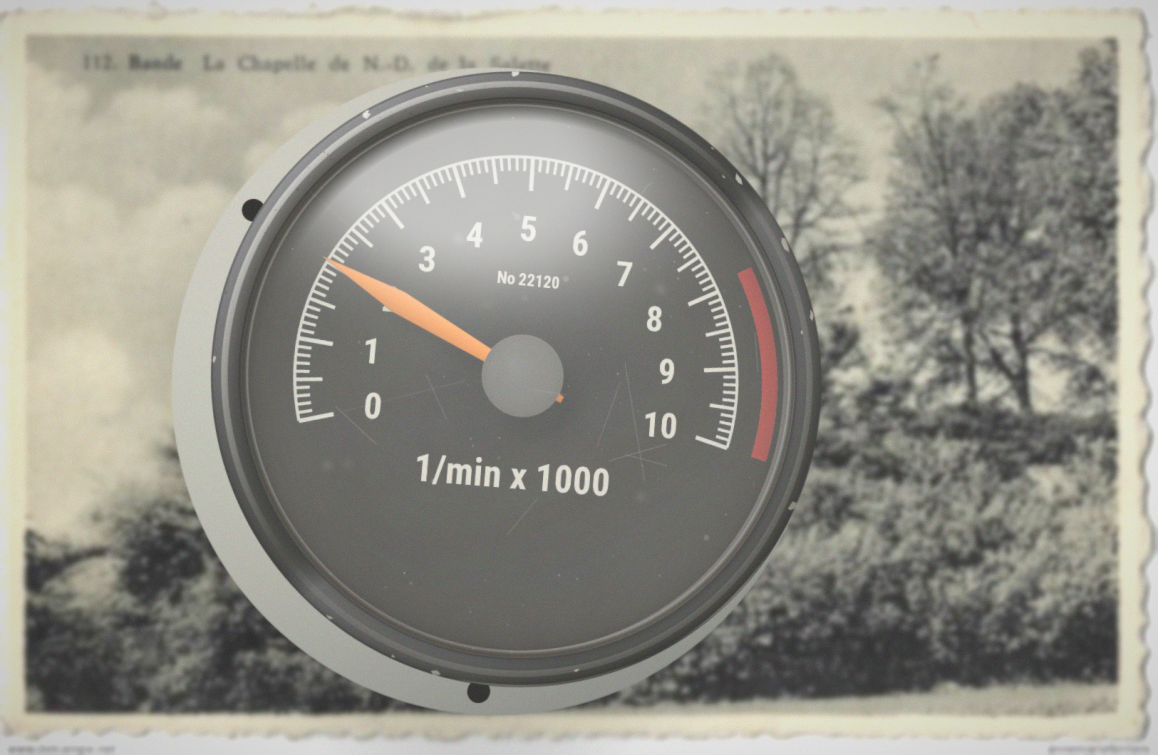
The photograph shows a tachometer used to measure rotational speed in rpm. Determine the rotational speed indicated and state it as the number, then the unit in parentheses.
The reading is 2000 (rpm)
